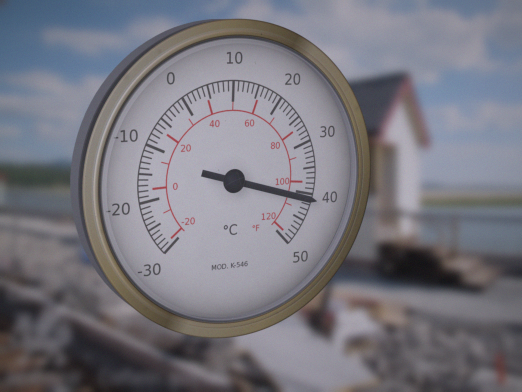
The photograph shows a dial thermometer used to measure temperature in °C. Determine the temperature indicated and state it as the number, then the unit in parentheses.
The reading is 41 (°C)
